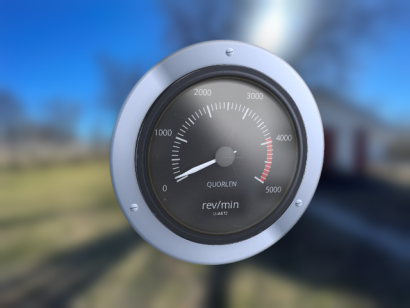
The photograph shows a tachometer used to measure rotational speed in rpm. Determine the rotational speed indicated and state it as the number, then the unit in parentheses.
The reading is 100 (rpm)
